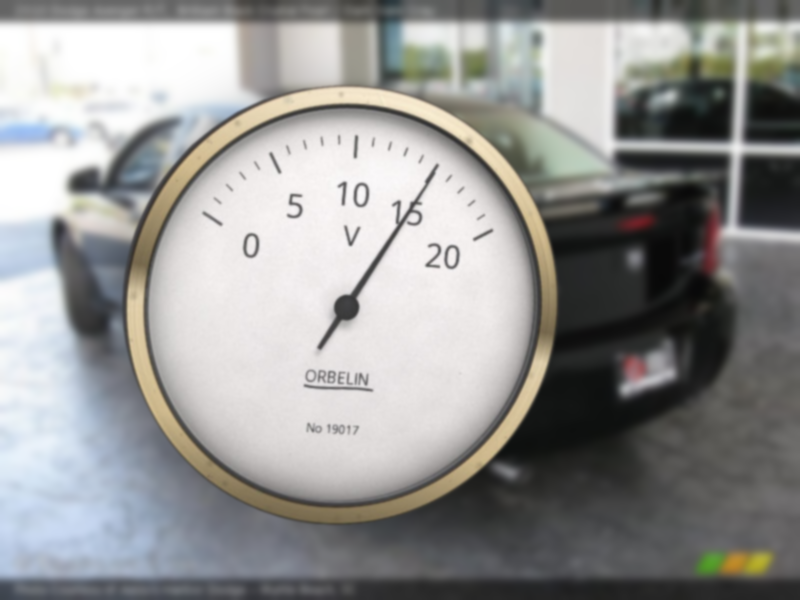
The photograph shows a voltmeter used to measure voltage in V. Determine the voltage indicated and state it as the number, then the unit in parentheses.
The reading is 15 (V)
